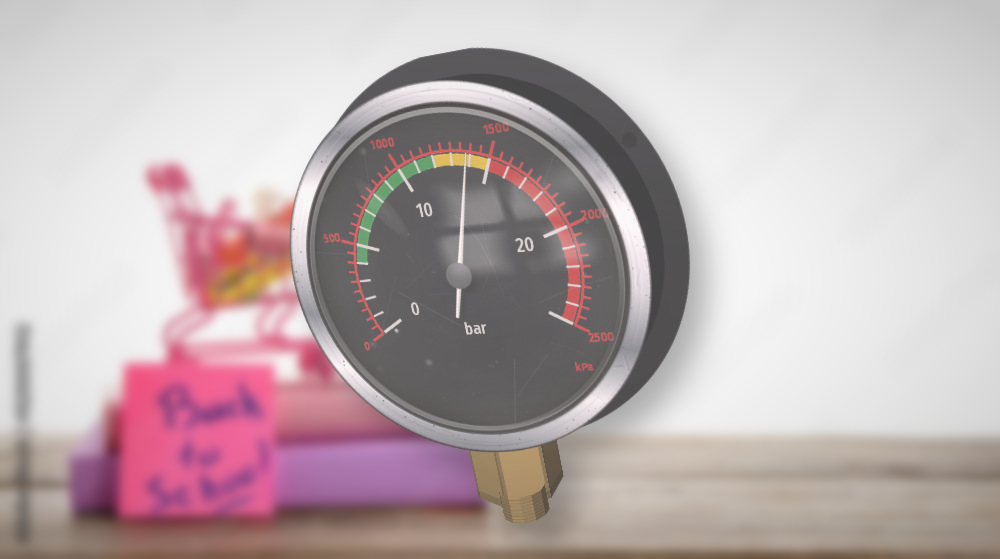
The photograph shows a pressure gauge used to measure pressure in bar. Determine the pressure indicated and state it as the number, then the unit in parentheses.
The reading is 14 (bar)
